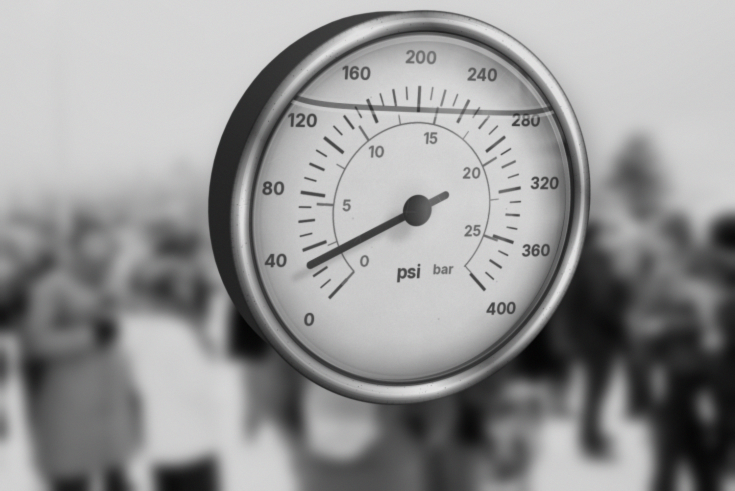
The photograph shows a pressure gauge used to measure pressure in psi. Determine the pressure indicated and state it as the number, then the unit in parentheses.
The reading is 30 (psi)
